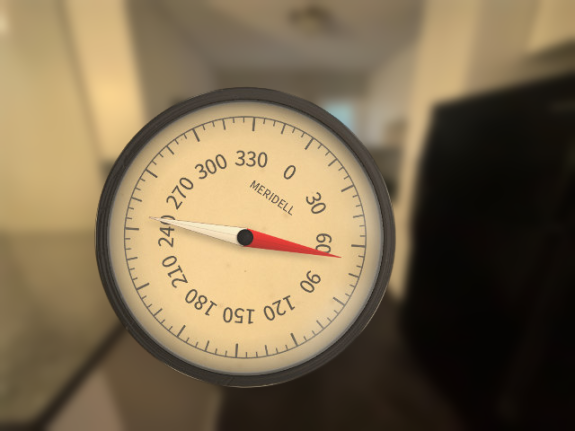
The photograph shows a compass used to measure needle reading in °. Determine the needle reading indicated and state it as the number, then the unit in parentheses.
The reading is 67.5 (°)
